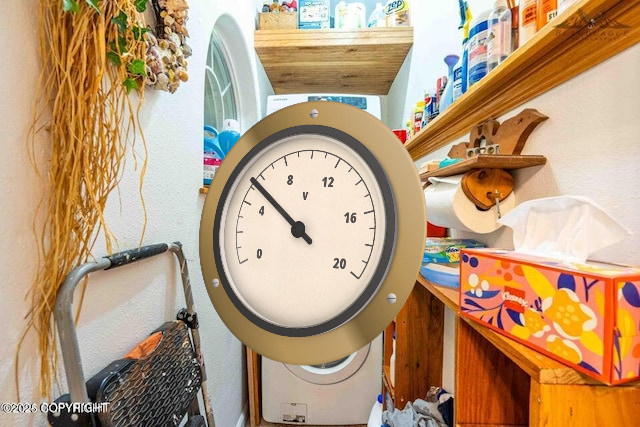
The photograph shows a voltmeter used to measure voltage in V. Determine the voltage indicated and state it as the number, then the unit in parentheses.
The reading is 5.5 (V)
